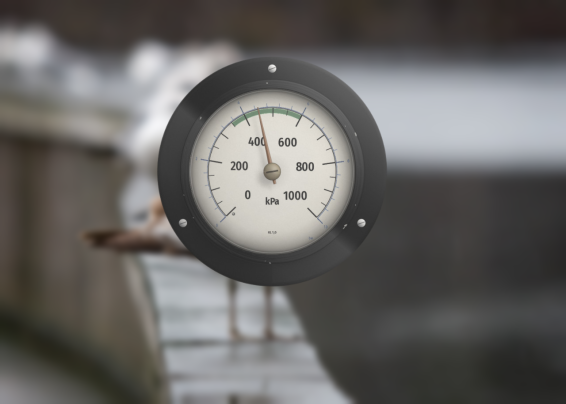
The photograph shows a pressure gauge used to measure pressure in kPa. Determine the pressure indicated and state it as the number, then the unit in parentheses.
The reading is 450 (kPa)
